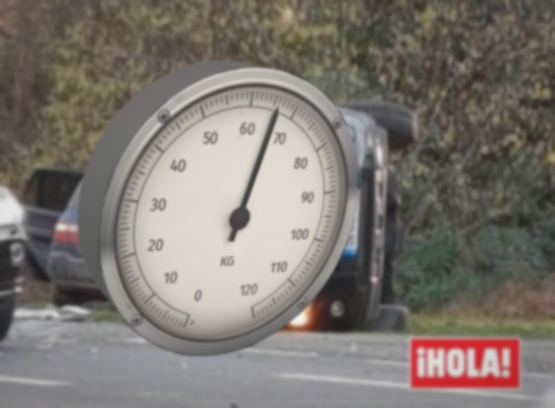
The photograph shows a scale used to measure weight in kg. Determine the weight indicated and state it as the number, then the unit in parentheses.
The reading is 65 (kg)
